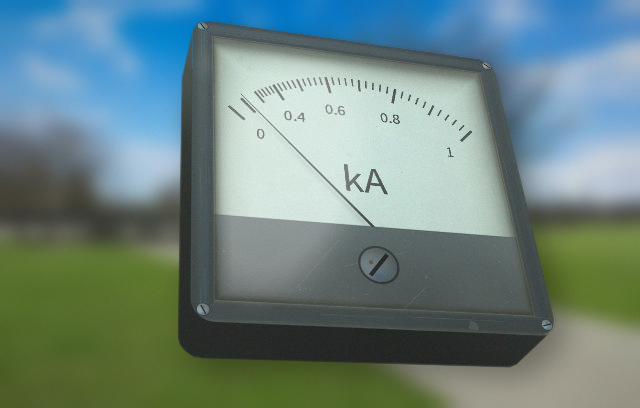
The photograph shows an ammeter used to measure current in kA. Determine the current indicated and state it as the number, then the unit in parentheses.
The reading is 0.2 (kA)
